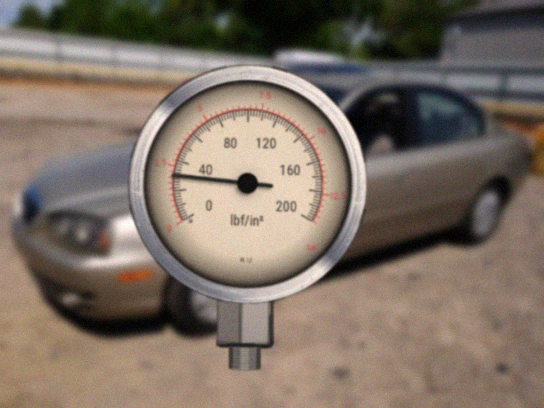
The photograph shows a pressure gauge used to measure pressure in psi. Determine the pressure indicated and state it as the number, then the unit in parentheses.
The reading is 30 (psi)
